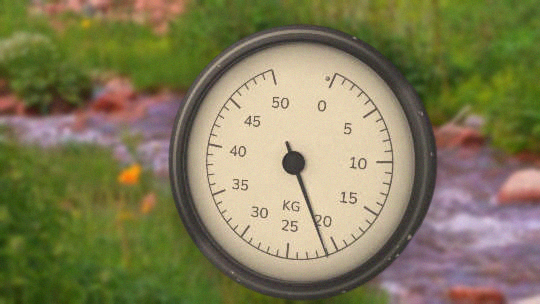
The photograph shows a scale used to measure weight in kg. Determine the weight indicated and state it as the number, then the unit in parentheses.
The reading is 21 (kg)
